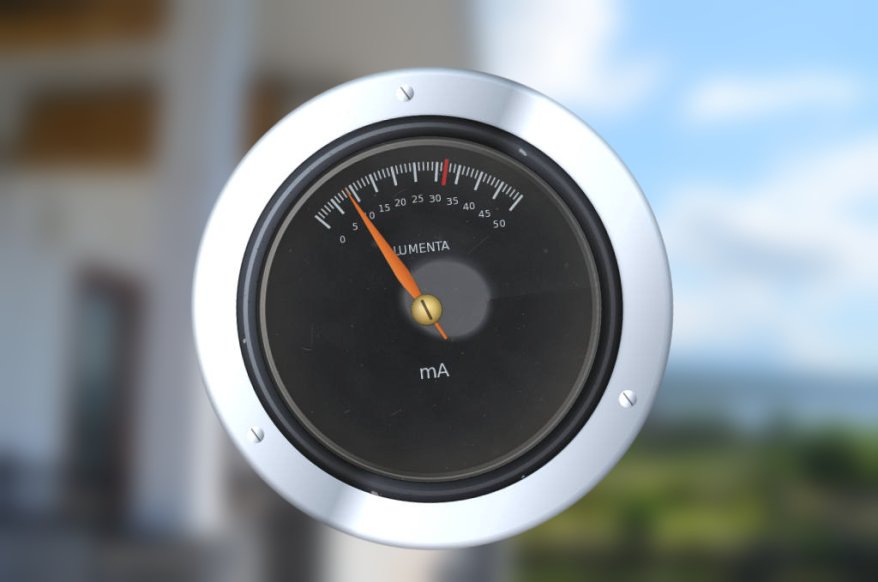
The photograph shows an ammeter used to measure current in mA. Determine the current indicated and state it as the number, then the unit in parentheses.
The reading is 9 (mA)
